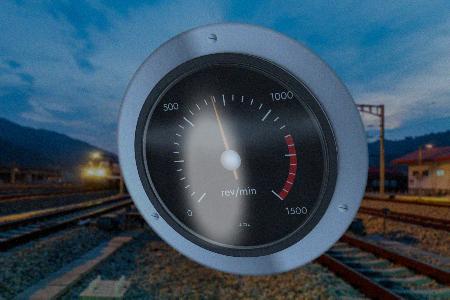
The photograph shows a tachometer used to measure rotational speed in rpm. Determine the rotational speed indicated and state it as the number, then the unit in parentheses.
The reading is 700 (rpm)
